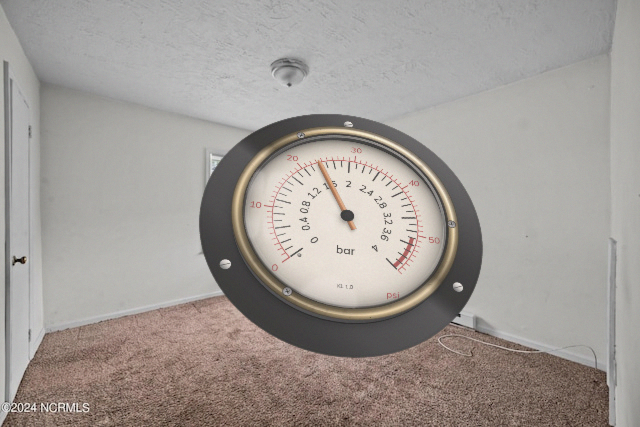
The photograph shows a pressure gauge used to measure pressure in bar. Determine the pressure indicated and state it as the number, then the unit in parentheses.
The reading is 1.6 (bar)
